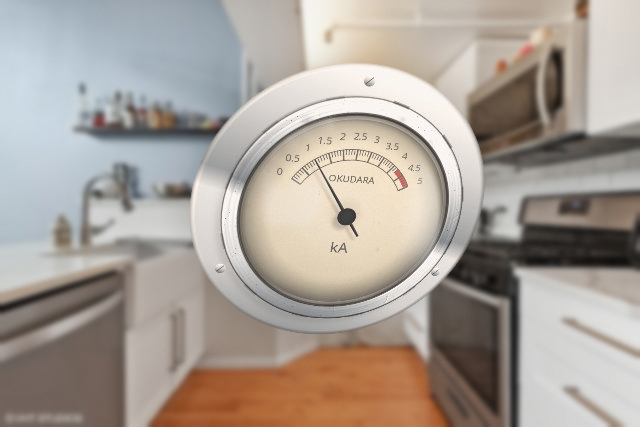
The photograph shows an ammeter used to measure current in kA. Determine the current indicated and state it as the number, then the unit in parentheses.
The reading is 1 (kA)
